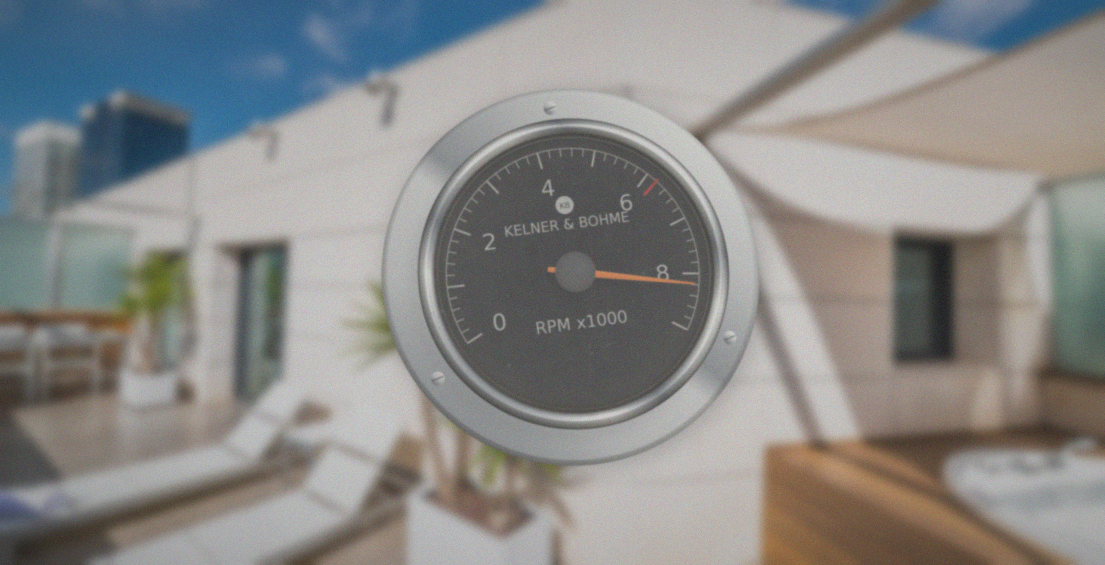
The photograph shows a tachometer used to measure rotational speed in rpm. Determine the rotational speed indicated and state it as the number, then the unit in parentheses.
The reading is 8200 (rpm)
